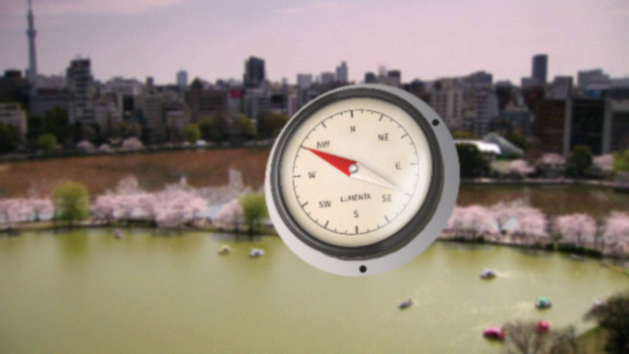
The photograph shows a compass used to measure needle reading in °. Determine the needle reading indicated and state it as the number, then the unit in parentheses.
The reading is 300 (°)
